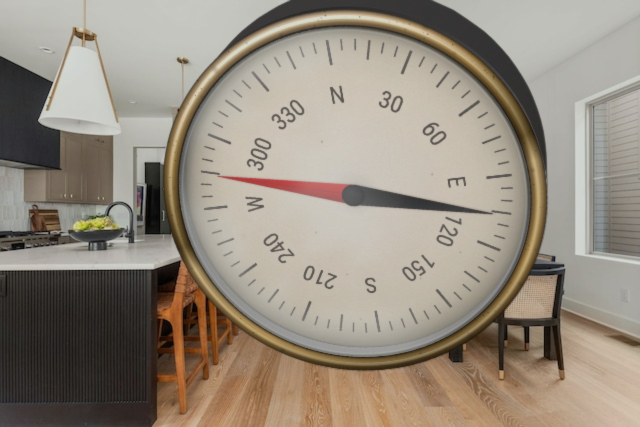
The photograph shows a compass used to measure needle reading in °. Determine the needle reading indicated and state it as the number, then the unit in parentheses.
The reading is 285 (°)
